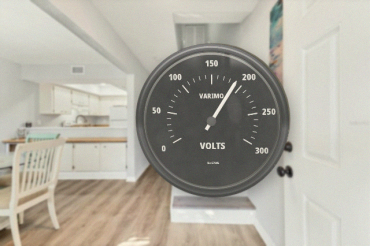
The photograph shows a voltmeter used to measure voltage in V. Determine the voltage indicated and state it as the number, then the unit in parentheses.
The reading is 190 (V)
